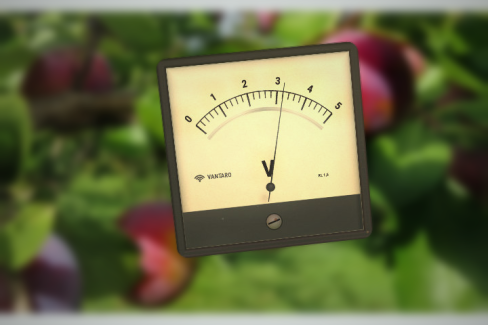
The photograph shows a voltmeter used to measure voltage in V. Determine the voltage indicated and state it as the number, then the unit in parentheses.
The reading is 3.2 (V)
